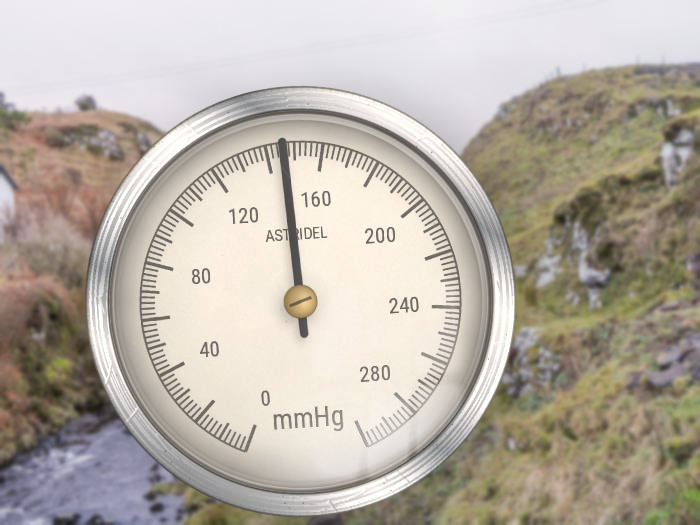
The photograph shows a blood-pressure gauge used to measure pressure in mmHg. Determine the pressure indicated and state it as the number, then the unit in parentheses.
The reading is 146 (mmHg)
